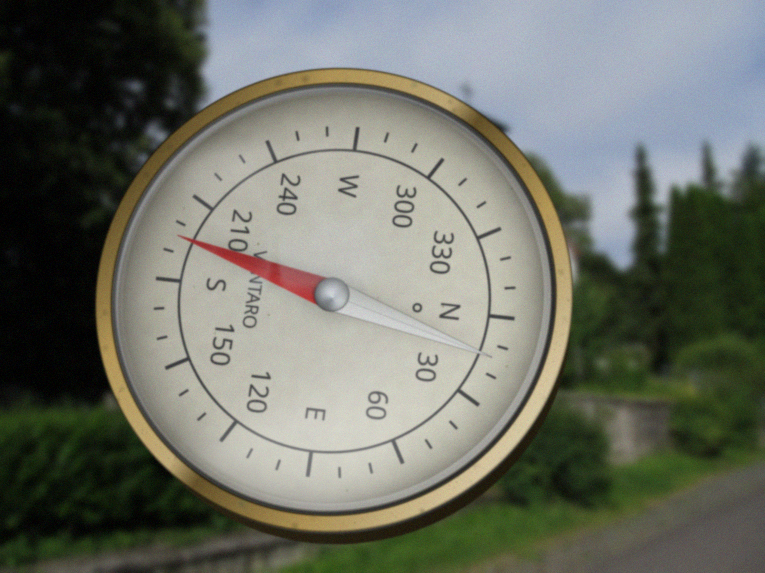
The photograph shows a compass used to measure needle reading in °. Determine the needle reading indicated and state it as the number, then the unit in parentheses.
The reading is 195 (°)
